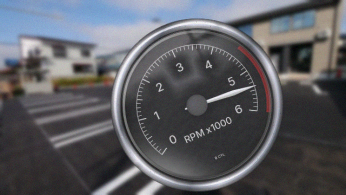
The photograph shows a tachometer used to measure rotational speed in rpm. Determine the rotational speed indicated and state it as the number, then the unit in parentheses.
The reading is 5400 (rpm)
